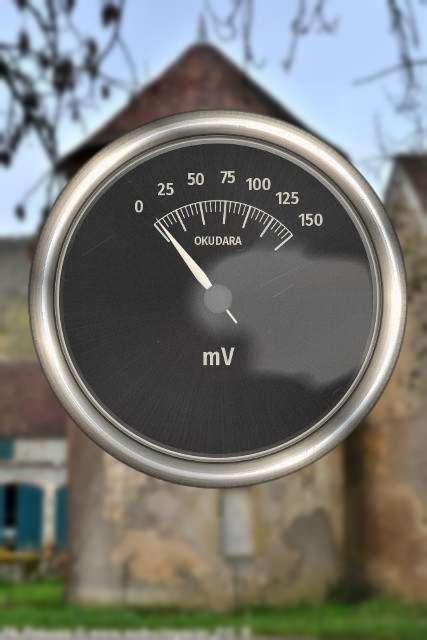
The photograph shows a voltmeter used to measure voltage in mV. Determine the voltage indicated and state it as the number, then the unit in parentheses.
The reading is 5 (mV)
